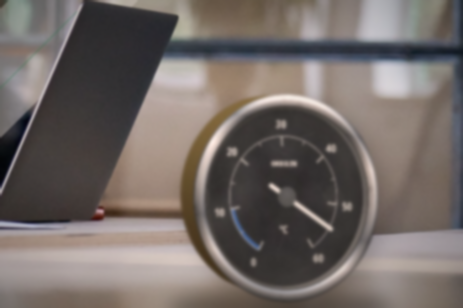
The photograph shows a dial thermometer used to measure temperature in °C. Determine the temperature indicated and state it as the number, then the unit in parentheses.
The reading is 55 (°C)
